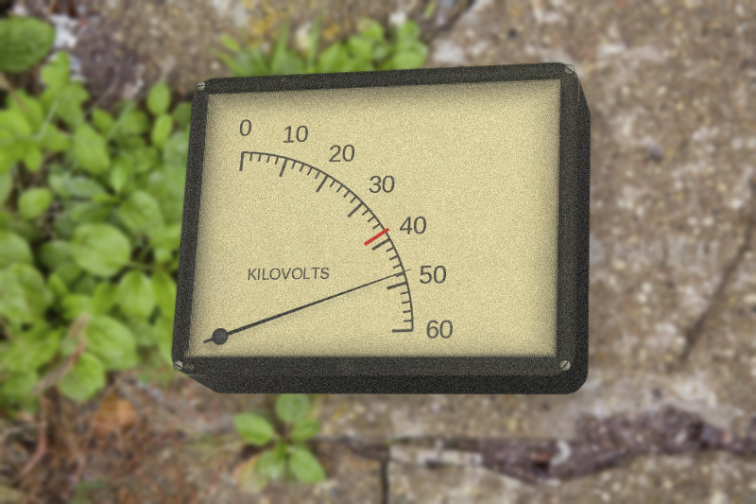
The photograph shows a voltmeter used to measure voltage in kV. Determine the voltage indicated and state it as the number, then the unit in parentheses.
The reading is 48 (kV)
